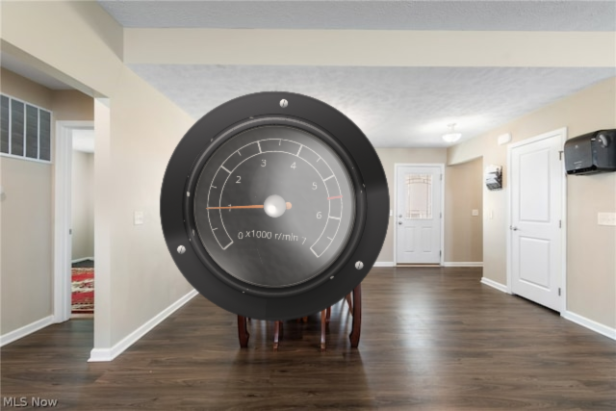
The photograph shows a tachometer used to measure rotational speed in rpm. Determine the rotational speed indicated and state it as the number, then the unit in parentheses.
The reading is 1000 (rpm)
